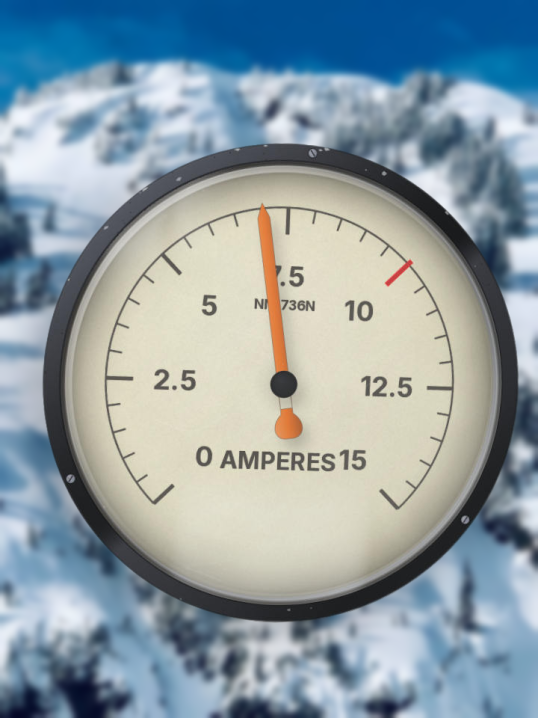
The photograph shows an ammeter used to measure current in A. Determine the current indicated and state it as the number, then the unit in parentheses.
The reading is 7 (A)
